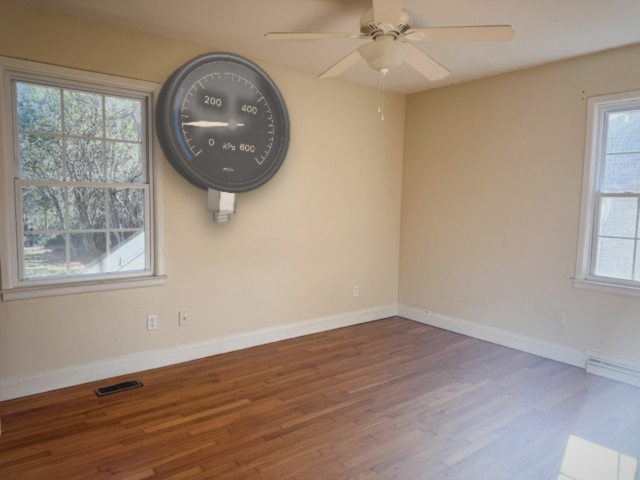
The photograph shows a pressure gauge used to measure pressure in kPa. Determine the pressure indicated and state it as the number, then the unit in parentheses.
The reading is 80 (kPa)
